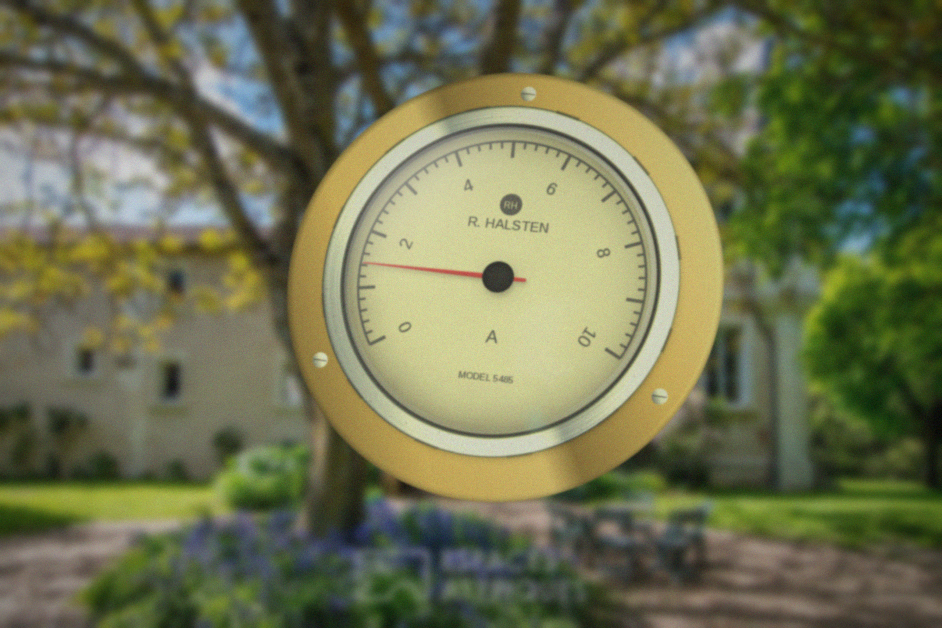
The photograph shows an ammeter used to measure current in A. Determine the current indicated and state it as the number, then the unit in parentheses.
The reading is 1.4 (A)
